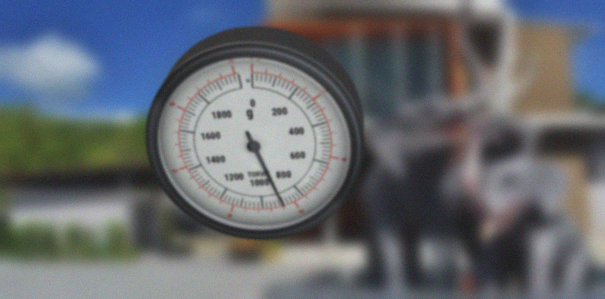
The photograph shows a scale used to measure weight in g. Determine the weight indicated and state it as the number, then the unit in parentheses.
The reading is 900 (g)
